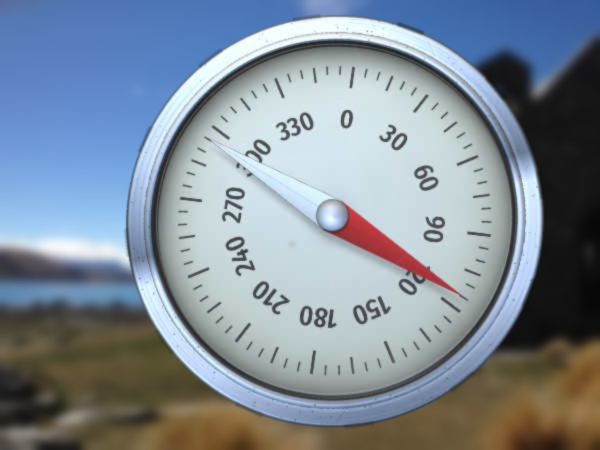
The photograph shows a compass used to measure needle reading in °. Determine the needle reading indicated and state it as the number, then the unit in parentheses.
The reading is 115 (°)
